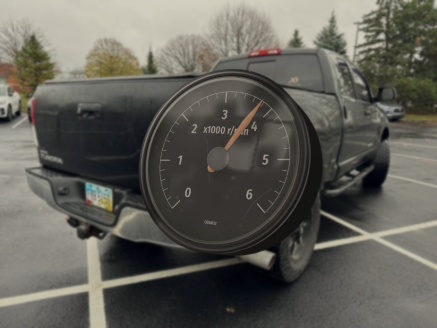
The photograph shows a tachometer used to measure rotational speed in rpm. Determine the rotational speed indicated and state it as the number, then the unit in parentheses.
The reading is 3800 (rpm)
